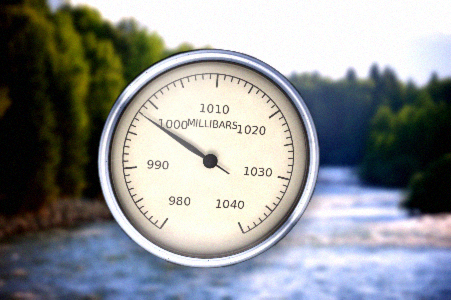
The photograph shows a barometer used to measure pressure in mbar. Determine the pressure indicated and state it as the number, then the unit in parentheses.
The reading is 998 (mbar)
